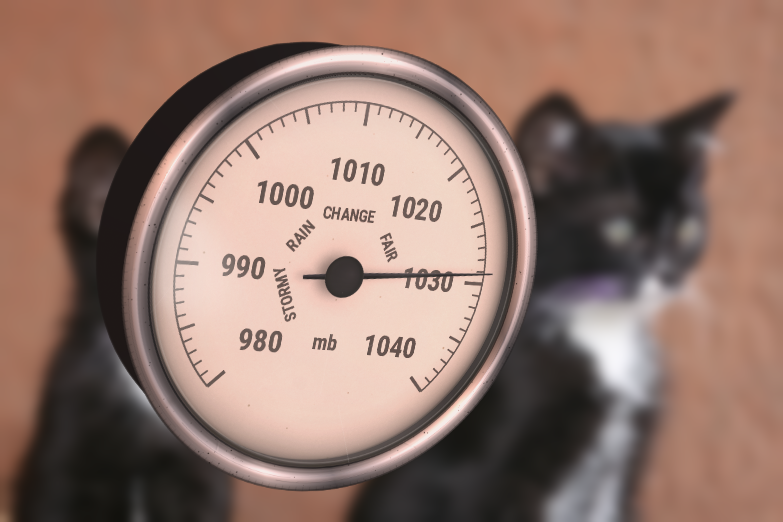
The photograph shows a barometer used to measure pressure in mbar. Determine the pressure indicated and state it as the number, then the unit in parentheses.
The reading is 1029 (mbar)
